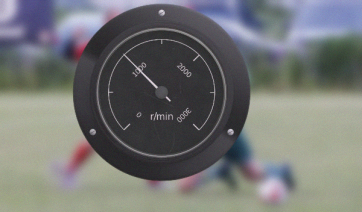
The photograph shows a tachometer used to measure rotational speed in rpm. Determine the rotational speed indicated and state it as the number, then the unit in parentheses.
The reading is 1000 (rpm)
